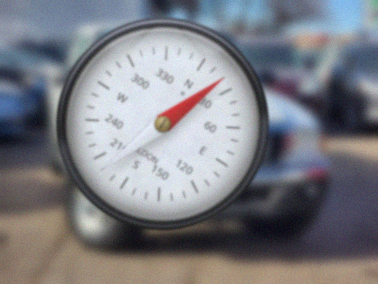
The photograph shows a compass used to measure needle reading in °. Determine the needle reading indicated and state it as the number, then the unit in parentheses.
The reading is 20 (°)
